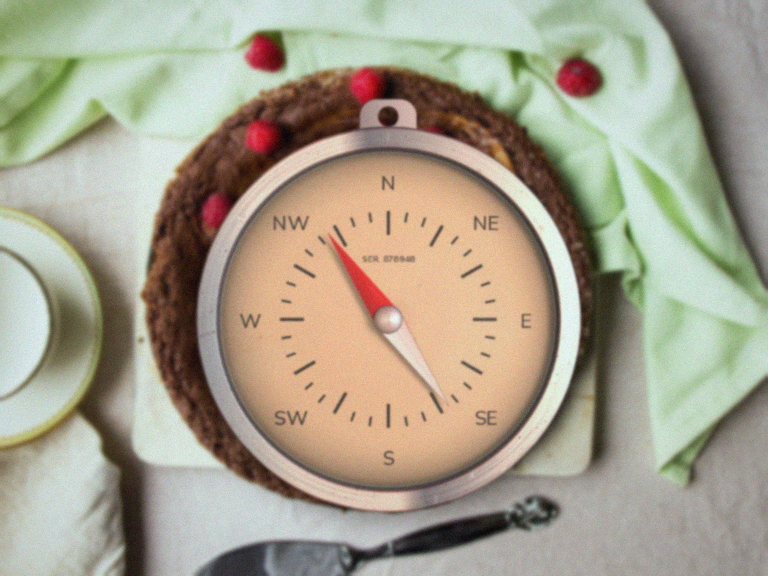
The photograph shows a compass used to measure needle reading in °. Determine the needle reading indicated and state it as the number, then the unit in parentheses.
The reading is 325 (°)
